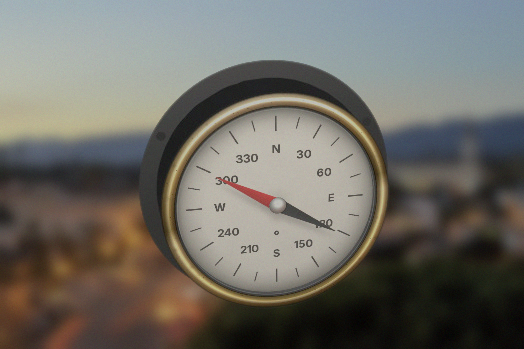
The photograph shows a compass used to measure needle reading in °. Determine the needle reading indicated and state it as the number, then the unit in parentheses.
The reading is 300 (°)
